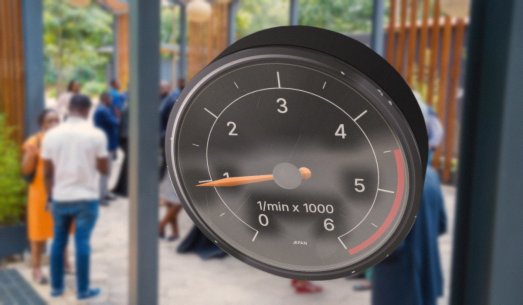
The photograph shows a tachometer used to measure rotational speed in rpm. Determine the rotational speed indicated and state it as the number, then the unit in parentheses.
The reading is 1000 (rpm)
